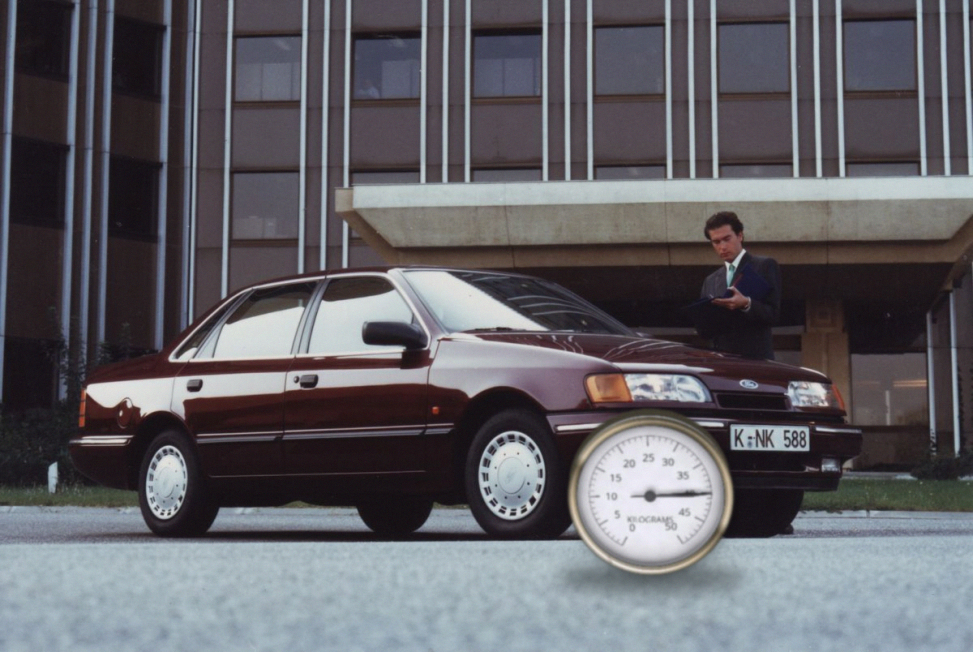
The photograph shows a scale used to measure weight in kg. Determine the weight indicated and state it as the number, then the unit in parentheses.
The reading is 40 (kg)
